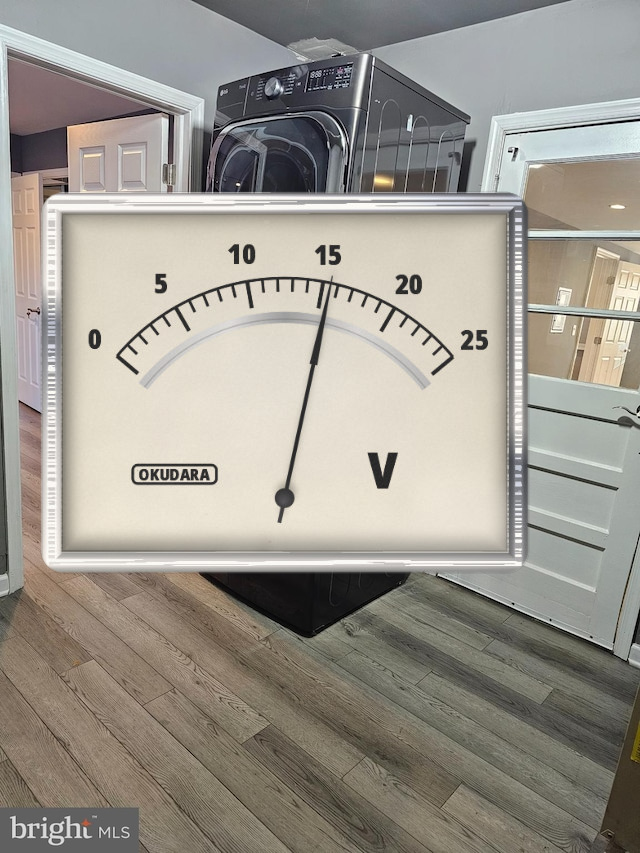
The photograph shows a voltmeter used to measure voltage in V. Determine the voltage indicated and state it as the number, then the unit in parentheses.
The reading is 15.5 (V)
